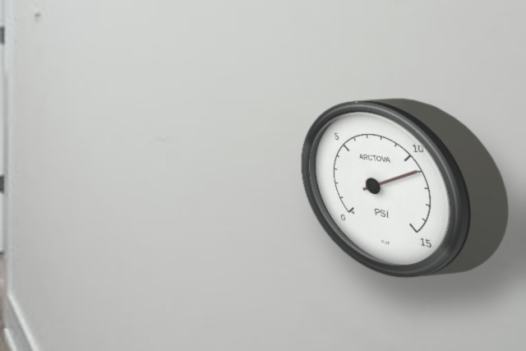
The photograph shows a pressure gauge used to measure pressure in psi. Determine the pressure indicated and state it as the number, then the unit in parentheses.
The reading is 11 (psi)
